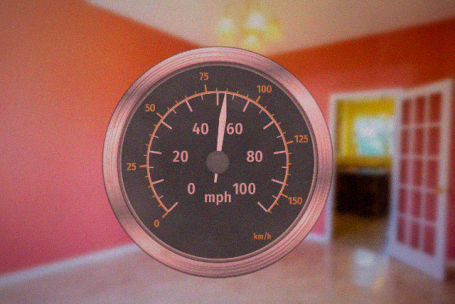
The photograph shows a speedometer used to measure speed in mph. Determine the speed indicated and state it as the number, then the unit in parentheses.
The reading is 52.5 (mph)
